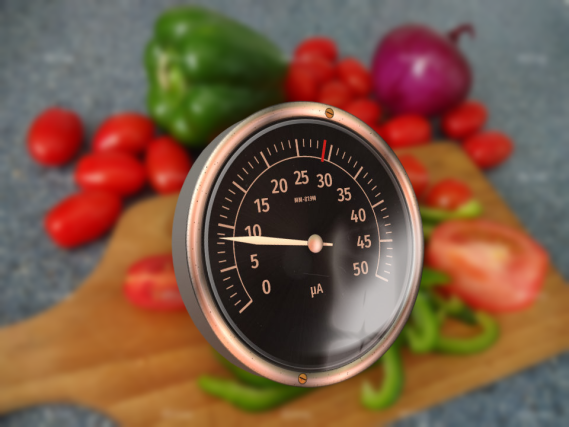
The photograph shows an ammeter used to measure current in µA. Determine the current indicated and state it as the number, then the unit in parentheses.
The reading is 8.5 (µA)
